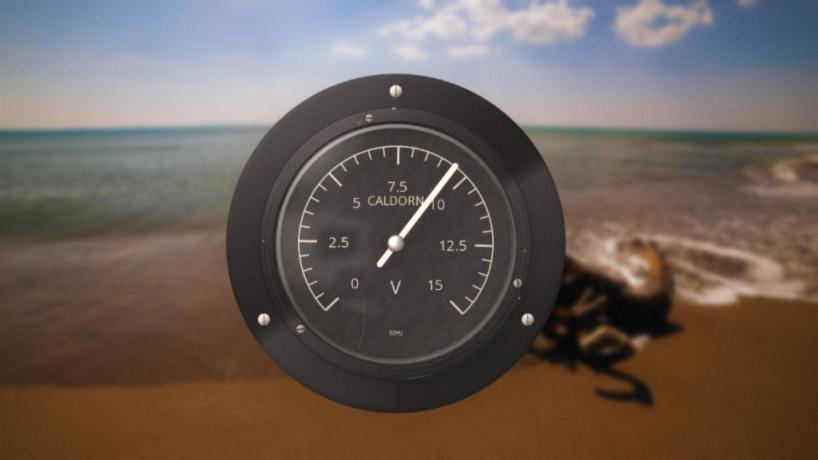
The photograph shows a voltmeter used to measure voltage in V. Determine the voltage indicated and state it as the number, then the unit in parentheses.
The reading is 9.5 (V)
